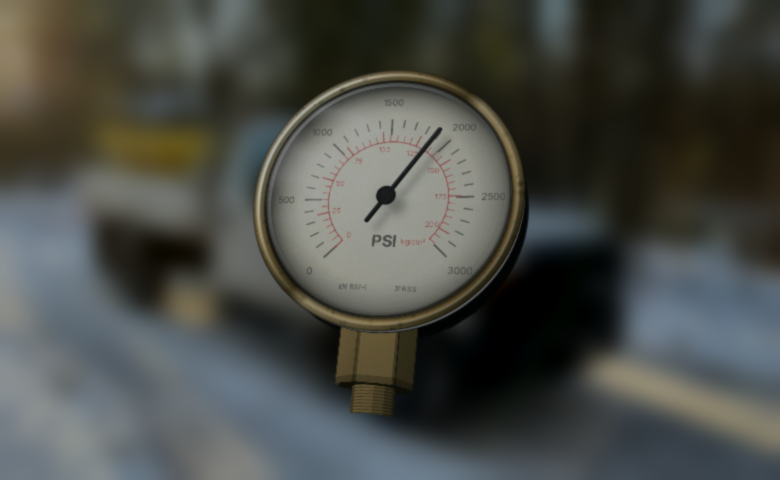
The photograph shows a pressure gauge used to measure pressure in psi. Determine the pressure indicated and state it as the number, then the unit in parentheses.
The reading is 1900 (psi)
